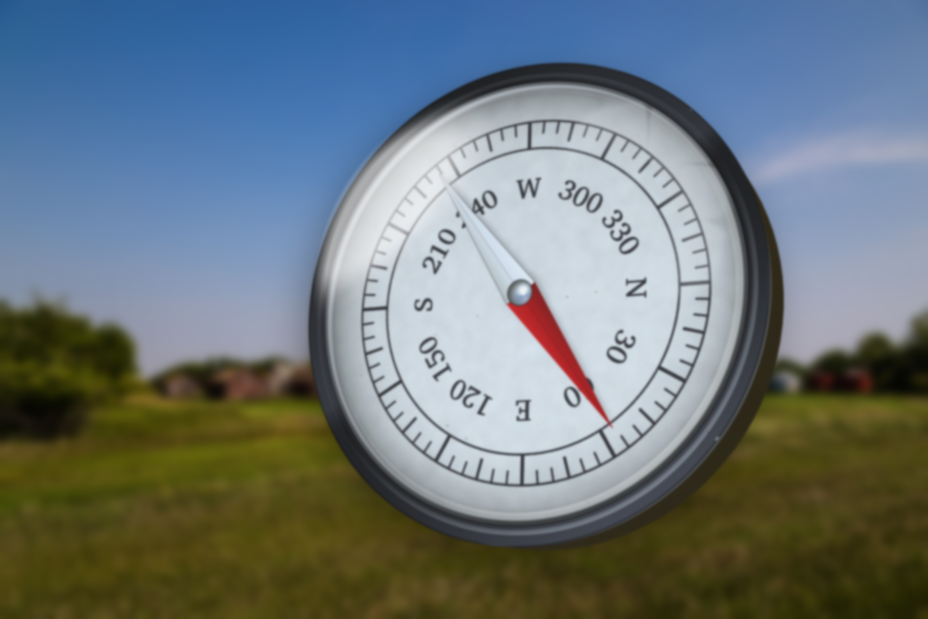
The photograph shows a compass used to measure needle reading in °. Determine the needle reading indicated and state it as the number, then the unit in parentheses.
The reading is 55 (°)
